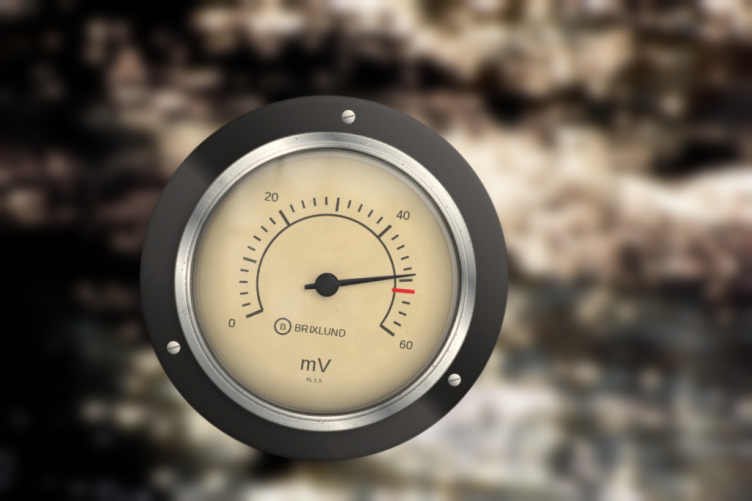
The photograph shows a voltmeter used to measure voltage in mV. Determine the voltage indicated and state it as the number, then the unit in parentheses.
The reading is 49 (mV)
